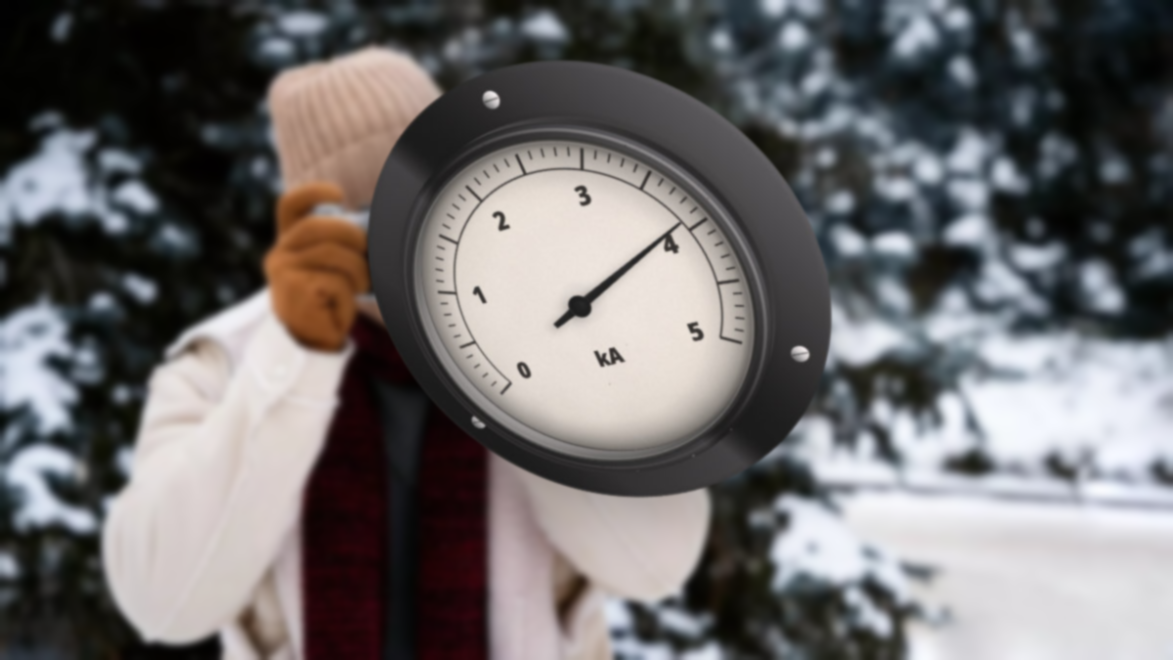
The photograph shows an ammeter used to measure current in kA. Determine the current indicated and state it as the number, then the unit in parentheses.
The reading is 3.9 (kA)
